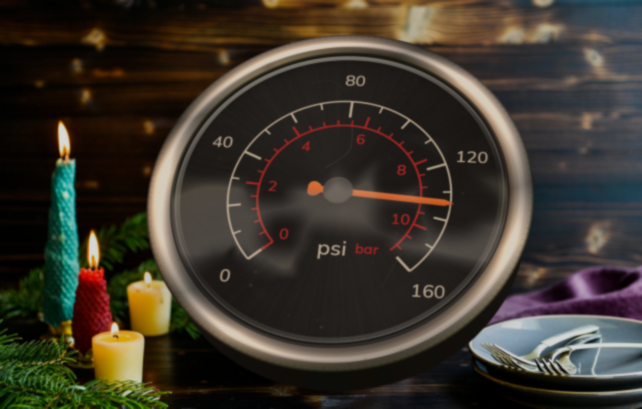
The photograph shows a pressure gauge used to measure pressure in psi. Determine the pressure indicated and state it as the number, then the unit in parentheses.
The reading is 135 (psi)
